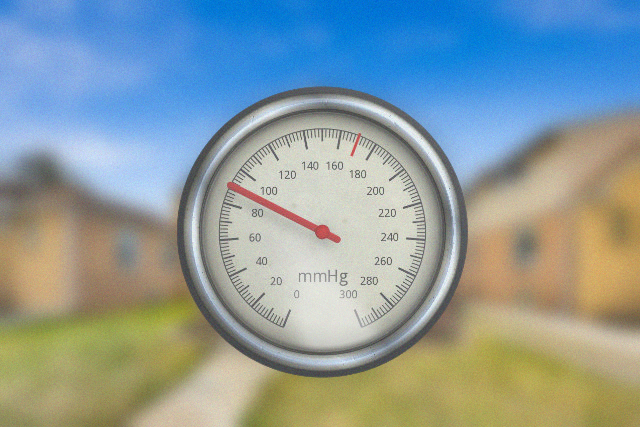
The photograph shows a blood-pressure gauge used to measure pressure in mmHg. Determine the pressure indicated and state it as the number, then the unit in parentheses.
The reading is 90 (mmHg)
